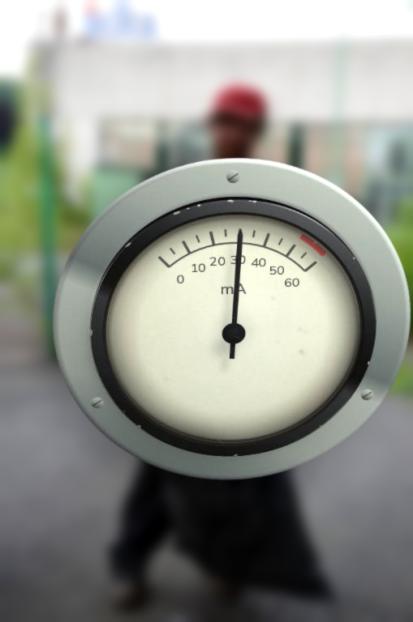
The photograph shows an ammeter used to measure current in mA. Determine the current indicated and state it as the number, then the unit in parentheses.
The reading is 30 (mA)
